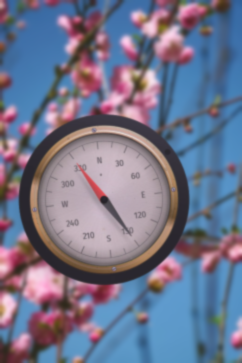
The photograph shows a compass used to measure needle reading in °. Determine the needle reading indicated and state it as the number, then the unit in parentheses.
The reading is 330 (°)
